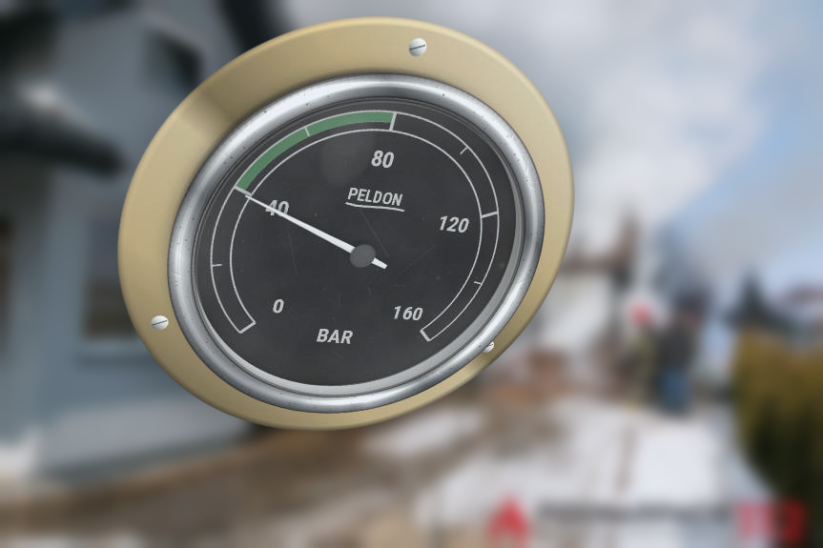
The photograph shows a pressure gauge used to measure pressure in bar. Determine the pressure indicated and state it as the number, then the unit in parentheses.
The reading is 40 (bar)
